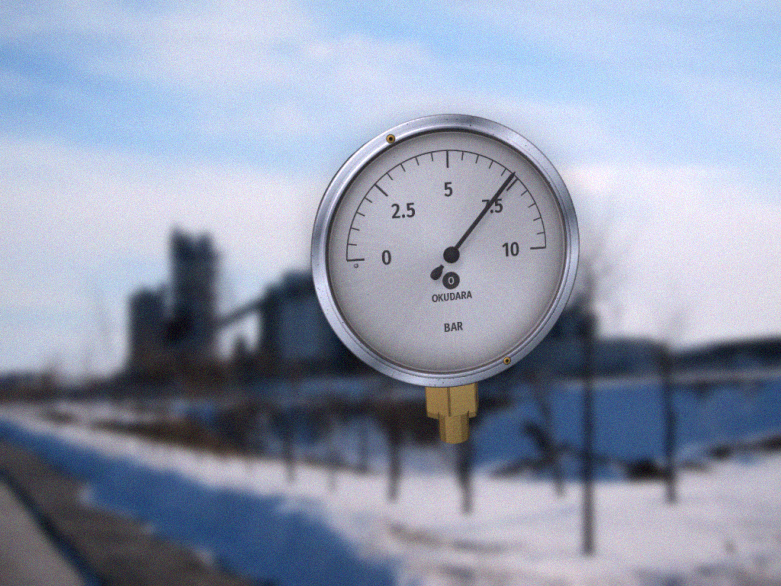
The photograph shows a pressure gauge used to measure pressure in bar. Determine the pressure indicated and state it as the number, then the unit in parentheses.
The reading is 7.25 (bar)
